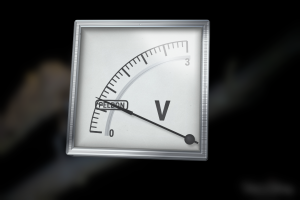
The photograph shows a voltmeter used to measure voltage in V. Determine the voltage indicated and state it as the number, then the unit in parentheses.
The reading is 0.7 (V)
